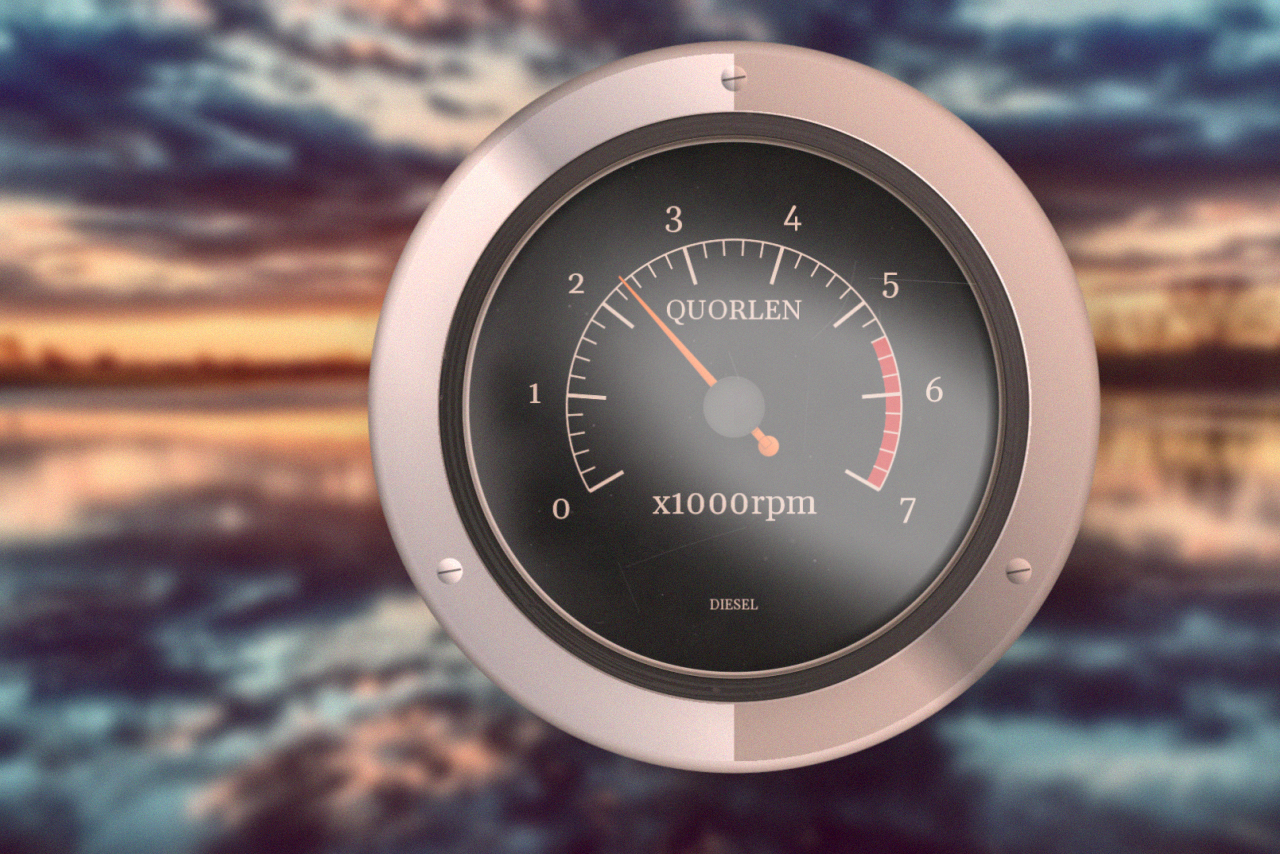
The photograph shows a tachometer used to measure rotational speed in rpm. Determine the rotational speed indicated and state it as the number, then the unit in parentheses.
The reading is 2300 (rpm)
